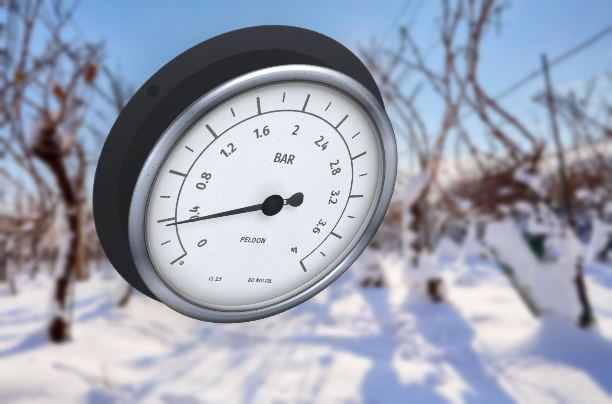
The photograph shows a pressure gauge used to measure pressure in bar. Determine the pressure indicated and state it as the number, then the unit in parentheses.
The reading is 0.4 (bar)
